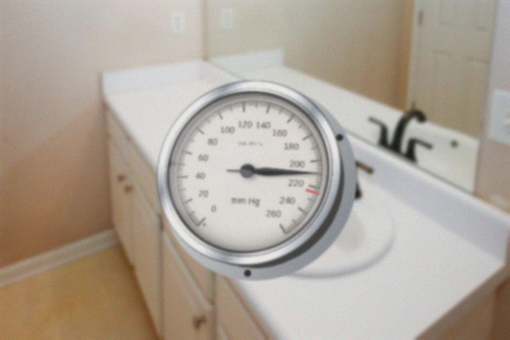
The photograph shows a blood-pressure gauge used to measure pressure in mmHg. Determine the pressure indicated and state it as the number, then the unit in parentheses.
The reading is 210 (mmHg)
